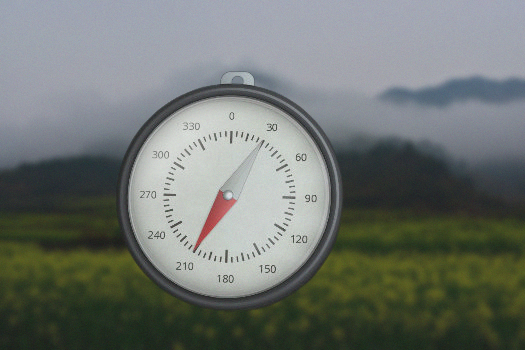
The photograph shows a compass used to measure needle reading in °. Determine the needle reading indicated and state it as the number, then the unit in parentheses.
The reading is 210 (°)
